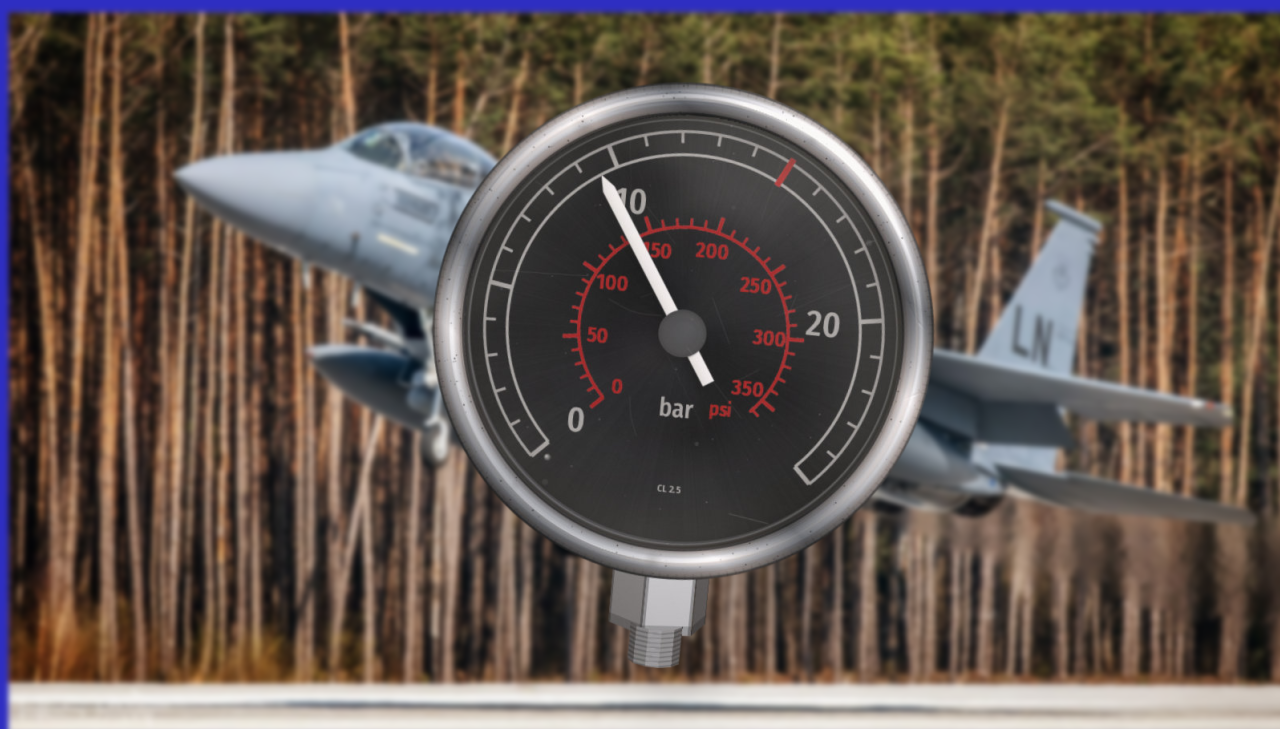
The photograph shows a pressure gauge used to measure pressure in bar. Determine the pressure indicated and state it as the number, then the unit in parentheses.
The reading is 9.5 (bar)
